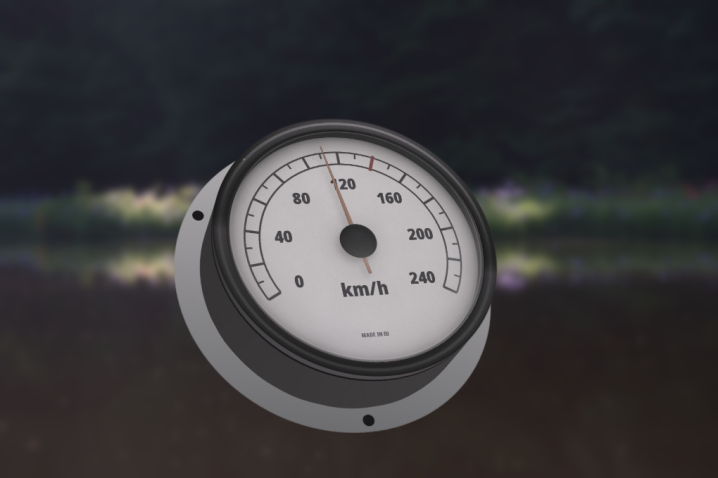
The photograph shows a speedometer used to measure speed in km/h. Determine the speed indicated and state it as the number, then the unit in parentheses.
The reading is 110 (km/h)
